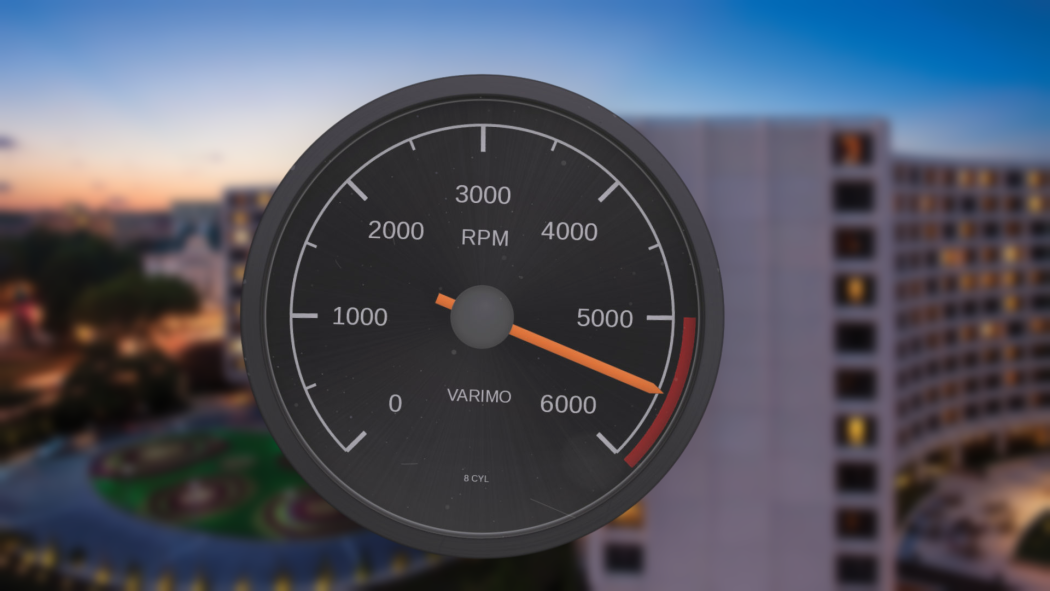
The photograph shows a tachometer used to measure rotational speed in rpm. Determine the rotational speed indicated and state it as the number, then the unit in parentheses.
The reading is 5500 (rpm)
